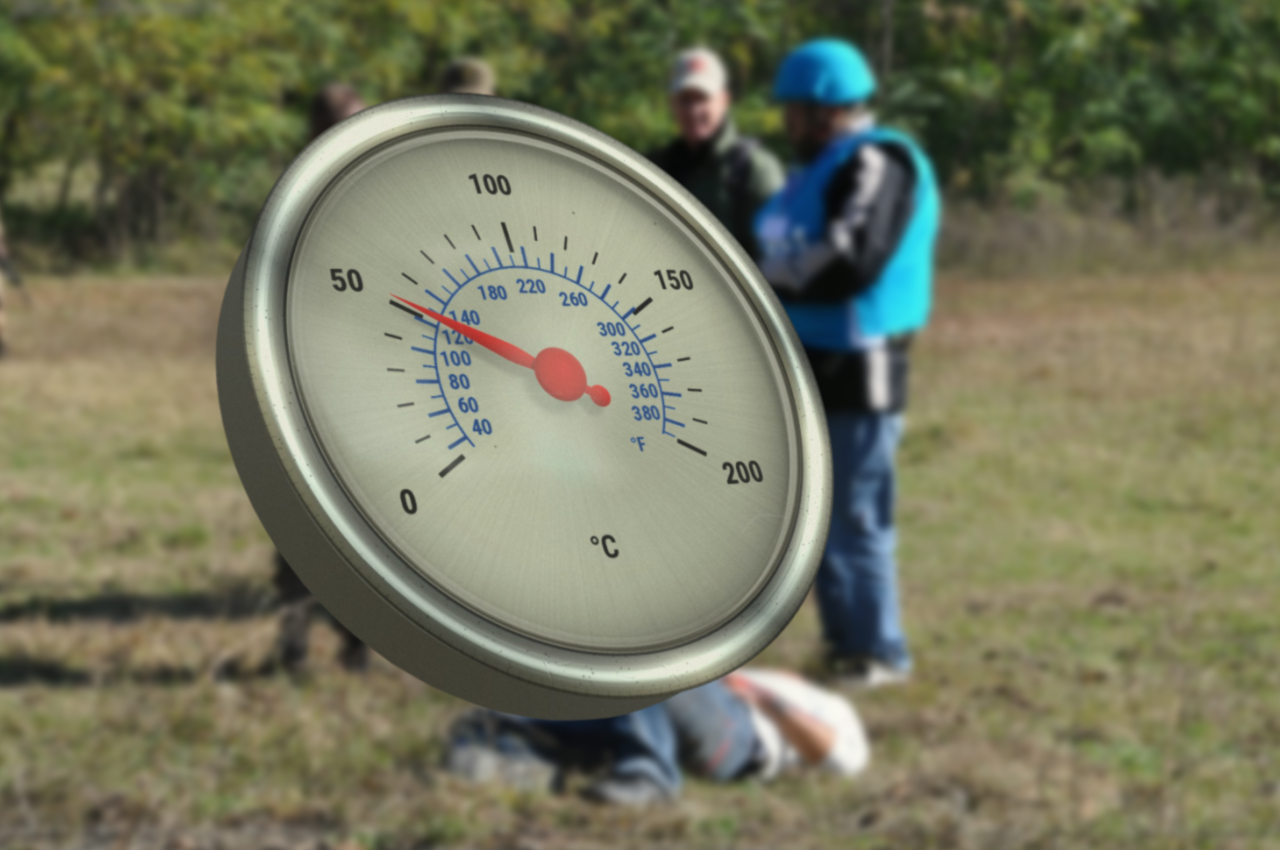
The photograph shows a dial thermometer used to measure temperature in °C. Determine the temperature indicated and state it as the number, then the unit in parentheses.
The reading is 50 (°C)
